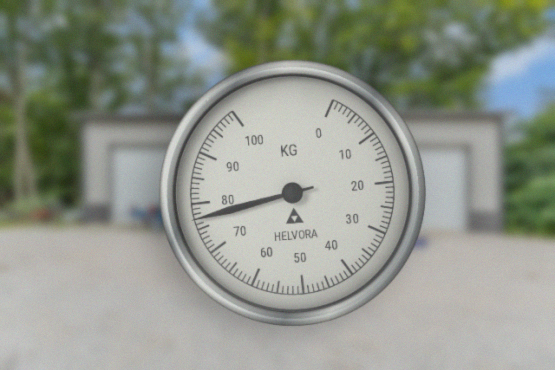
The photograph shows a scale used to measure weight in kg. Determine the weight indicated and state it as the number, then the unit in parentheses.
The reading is 77 (kg)
